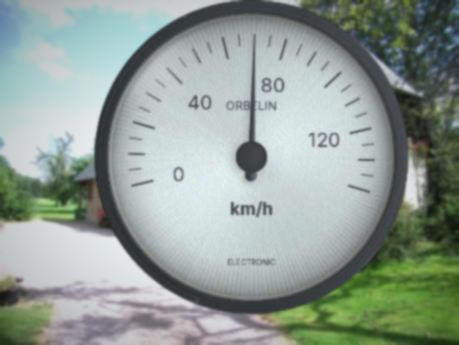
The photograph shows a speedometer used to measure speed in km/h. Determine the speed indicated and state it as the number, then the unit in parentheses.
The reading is 70 (km/h)
